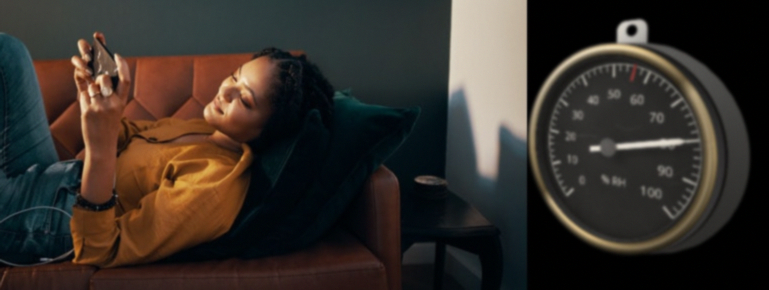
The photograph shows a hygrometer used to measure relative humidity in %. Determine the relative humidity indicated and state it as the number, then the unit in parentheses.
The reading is 80 (%)
